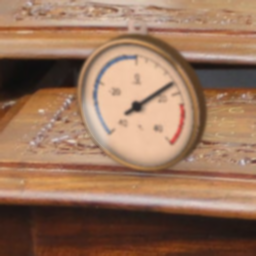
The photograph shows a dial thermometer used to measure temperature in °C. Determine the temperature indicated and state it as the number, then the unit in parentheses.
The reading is 16 (°C)
